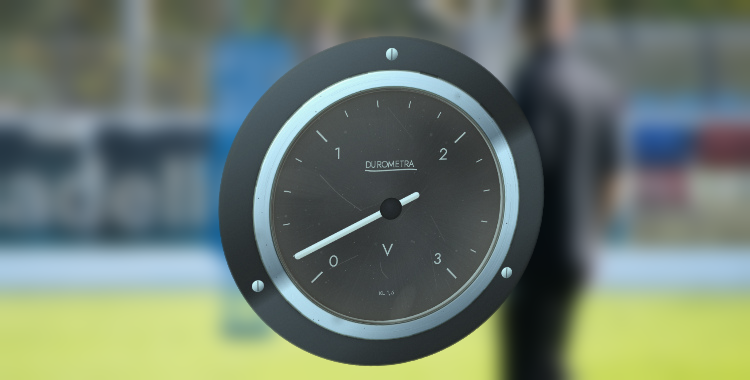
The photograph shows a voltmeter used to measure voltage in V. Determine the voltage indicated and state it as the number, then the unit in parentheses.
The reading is 0.2 (V)
